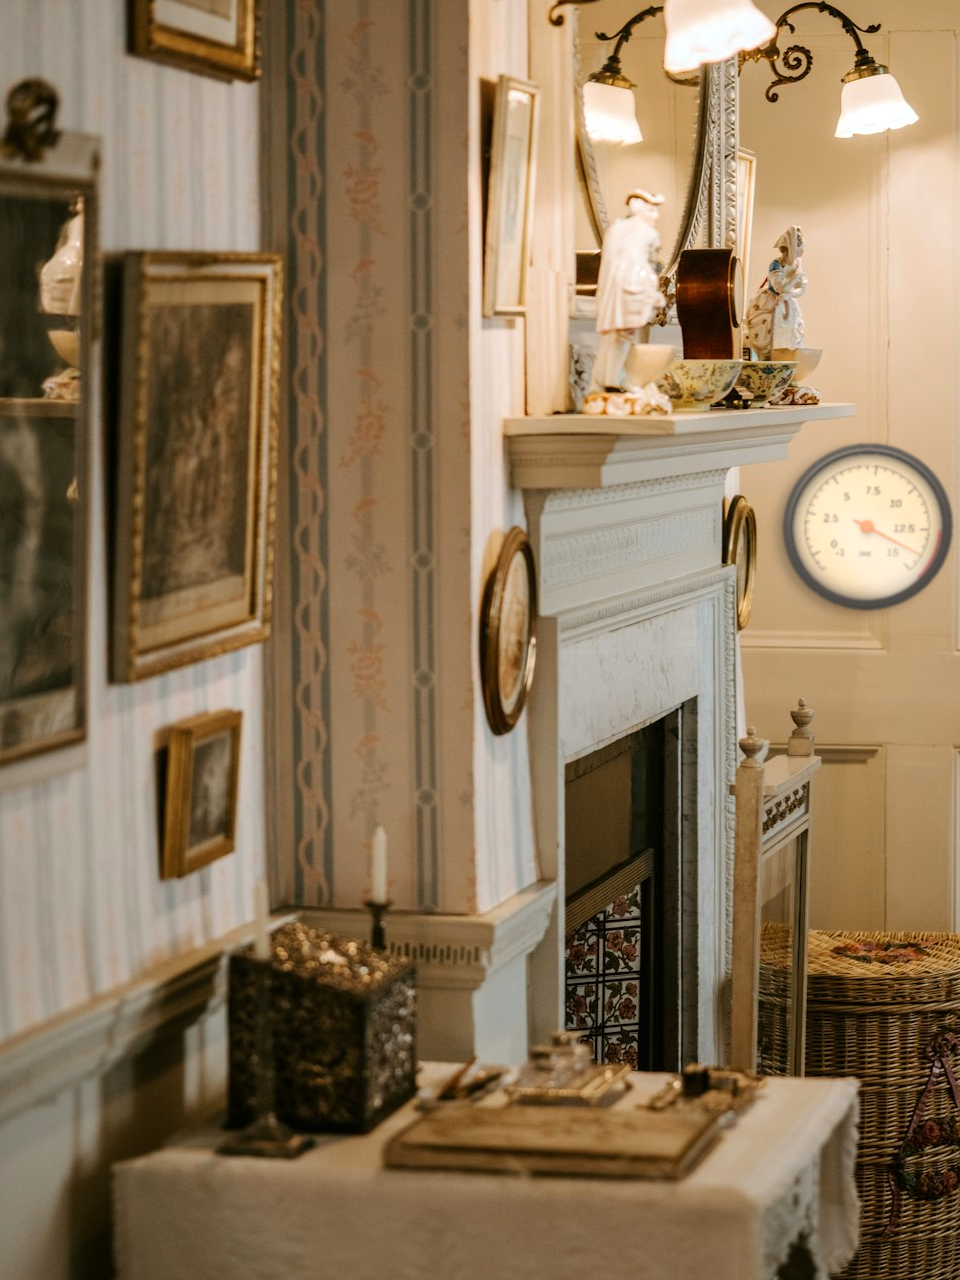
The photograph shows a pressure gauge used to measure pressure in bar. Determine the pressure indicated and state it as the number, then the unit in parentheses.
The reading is 14 (bar)
